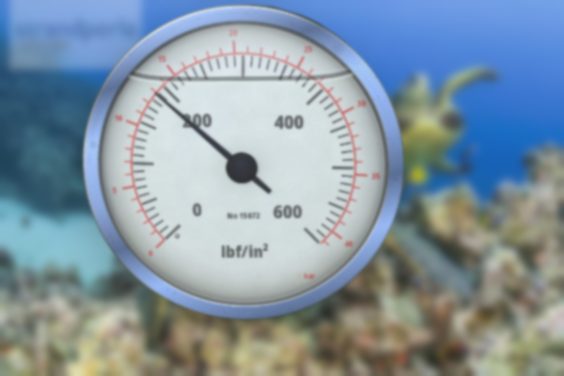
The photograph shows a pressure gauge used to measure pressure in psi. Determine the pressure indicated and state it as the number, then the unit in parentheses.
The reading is 190 (psi)
